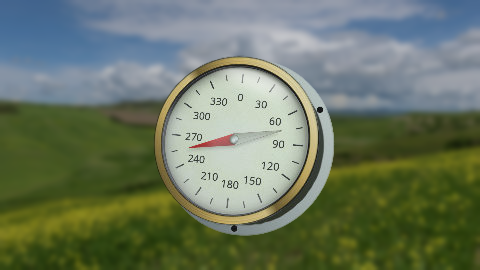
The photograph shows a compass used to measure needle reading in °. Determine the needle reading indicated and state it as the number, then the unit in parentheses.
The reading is 255 (°)
